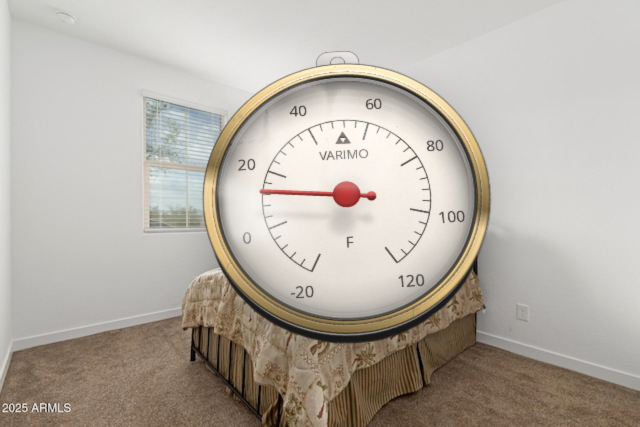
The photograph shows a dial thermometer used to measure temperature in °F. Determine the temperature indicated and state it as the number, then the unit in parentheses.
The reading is 12 (°F)
